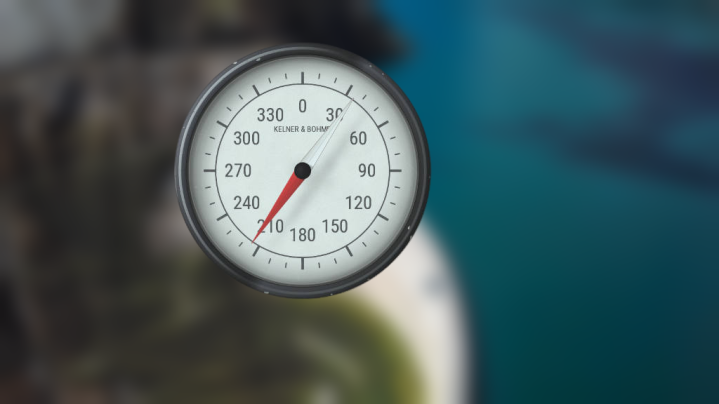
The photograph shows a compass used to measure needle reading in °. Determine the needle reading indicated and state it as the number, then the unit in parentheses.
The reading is 215 (°)
